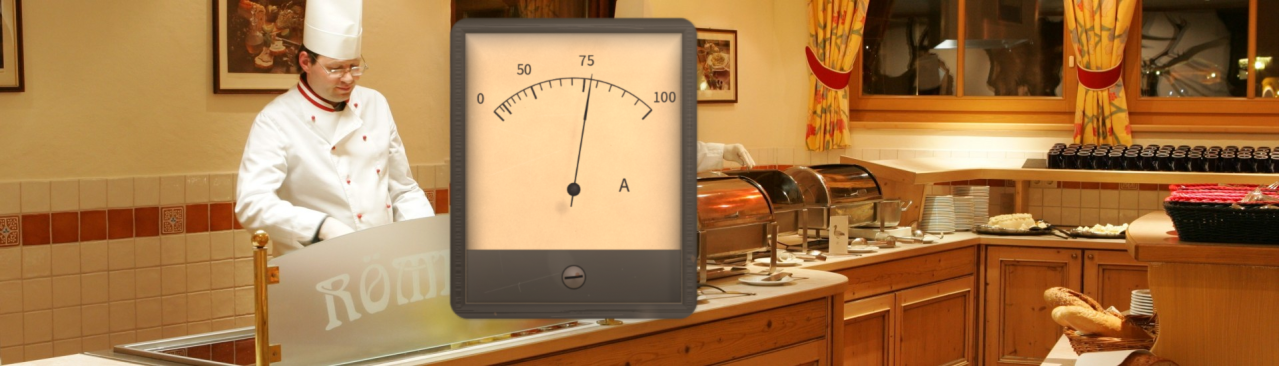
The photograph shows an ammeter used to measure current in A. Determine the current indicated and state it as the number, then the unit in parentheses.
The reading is 77.5 (A)
